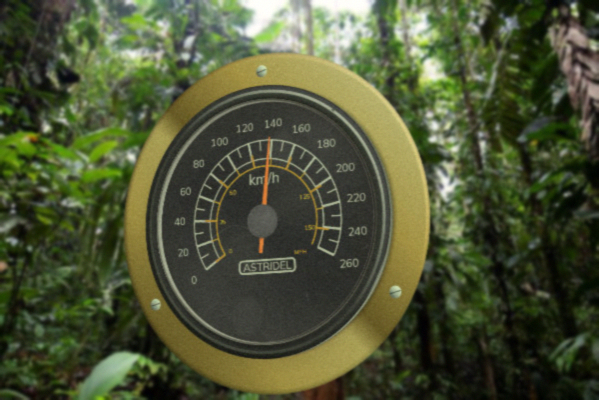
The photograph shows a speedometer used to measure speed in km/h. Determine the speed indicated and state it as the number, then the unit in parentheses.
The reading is 140 (km/h)
